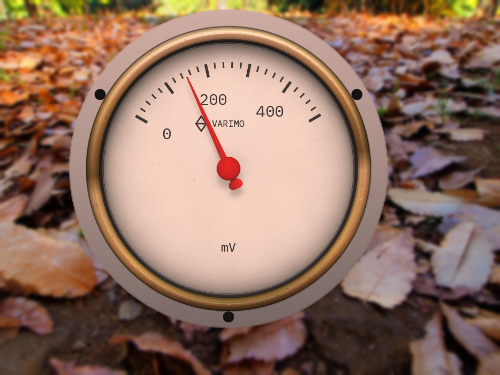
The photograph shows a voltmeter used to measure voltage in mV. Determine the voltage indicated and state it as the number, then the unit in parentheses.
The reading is 150 (mV)
